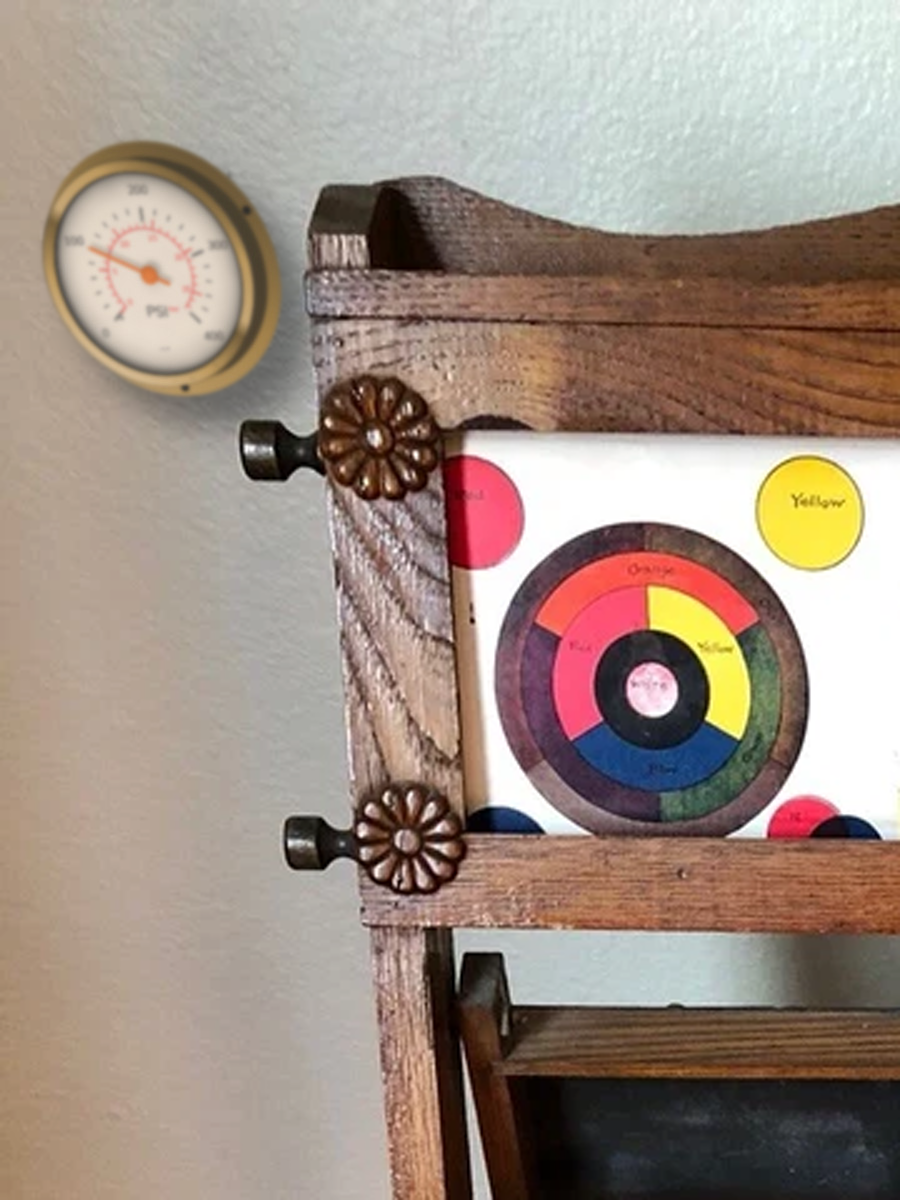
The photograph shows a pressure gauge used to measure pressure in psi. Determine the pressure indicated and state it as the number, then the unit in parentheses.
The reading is 100 (psi)
